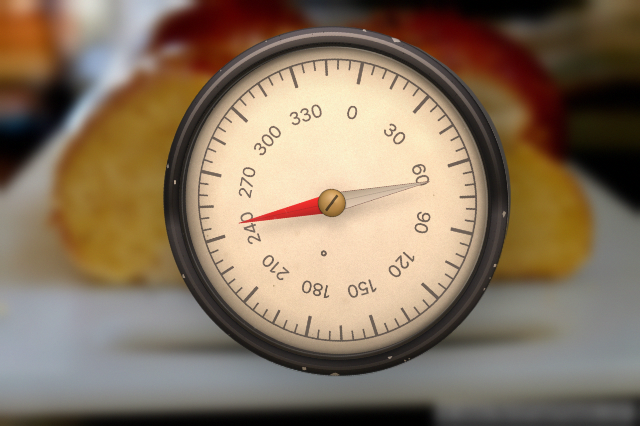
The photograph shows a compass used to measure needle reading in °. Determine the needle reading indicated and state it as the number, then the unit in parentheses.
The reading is 245 (°)
